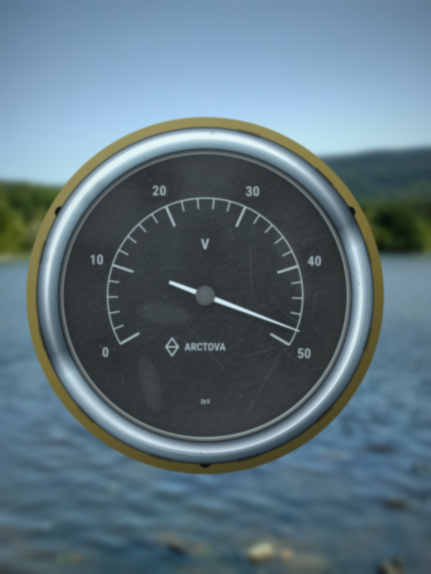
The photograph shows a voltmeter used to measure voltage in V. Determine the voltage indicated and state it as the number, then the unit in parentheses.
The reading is 48 (V)
